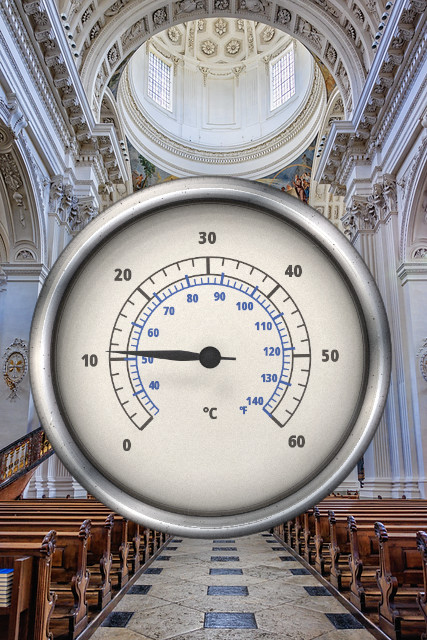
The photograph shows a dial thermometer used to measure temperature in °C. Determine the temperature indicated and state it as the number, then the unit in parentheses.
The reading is 11 (°C)
